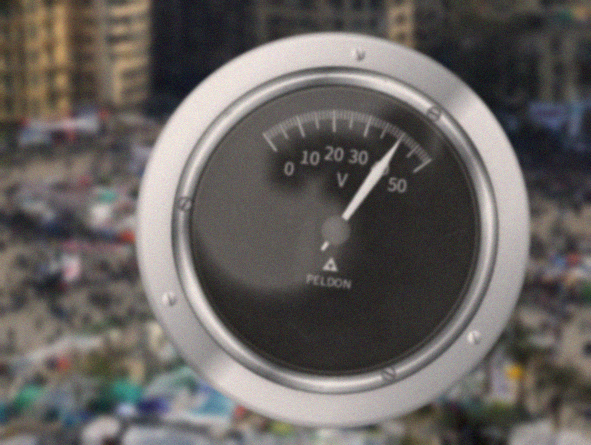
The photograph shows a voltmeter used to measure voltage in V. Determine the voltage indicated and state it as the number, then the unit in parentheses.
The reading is 40 (V)
